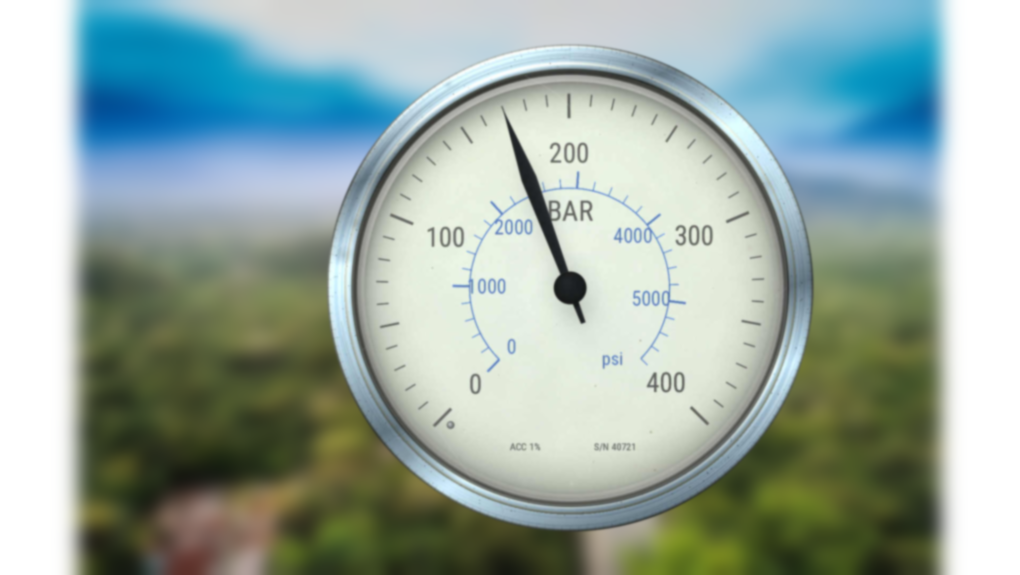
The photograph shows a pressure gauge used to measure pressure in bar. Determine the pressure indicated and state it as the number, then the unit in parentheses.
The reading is 170 (bar)
